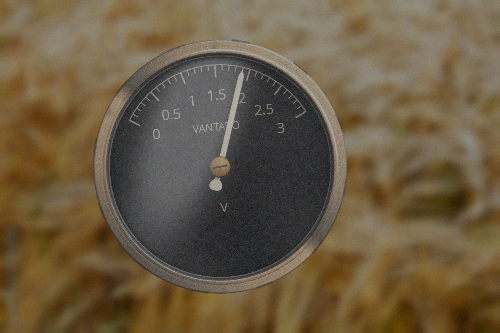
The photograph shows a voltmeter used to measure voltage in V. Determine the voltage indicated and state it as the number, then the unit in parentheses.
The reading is 1.9 (V)
